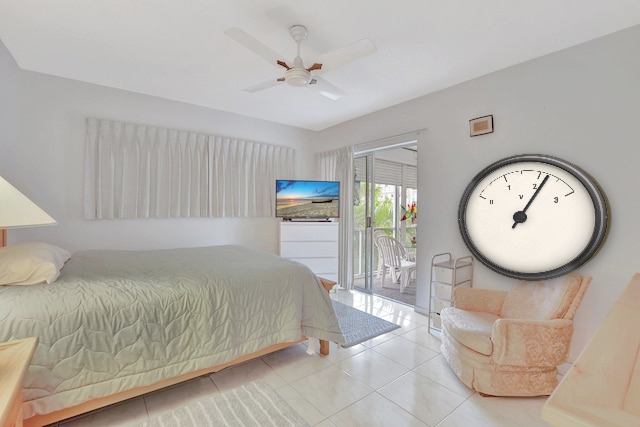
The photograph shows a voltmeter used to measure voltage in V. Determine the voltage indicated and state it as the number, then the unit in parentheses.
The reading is 2.25 (V)
